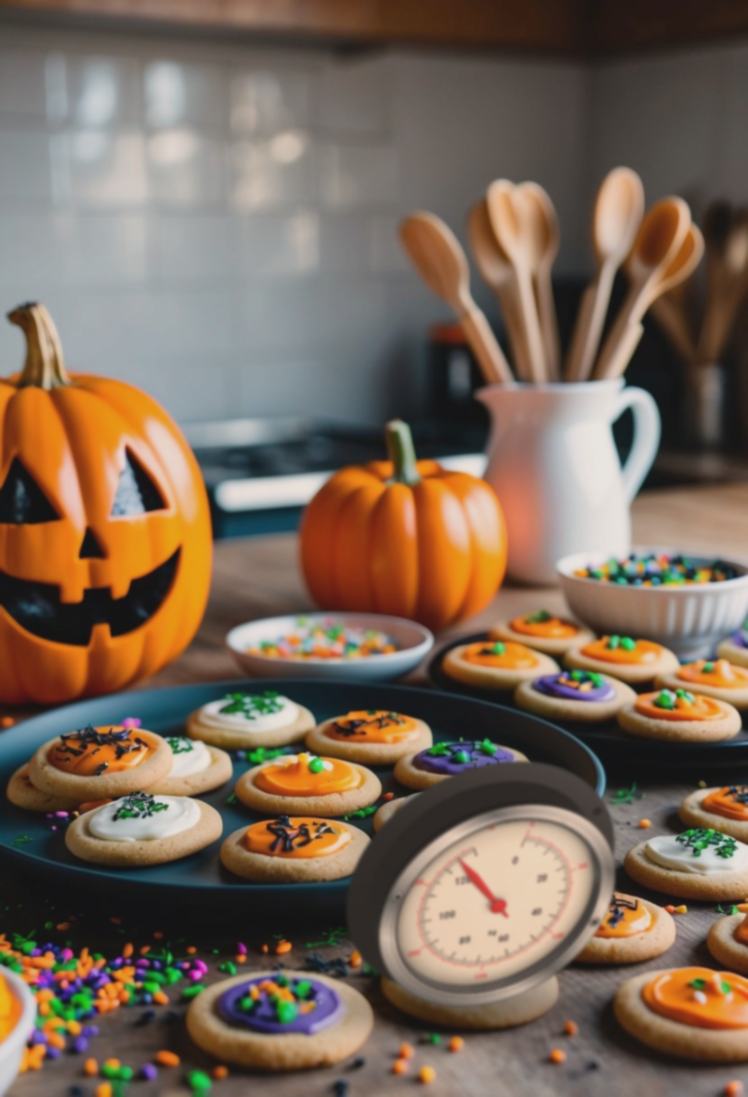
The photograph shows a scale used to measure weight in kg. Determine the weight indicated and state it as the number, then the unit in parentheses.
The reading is 125 (kg)
